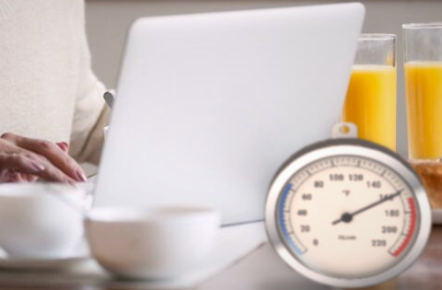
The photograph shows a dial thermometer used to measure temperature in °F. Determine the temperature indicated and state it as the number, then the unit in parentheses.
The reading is 160 (°F)
